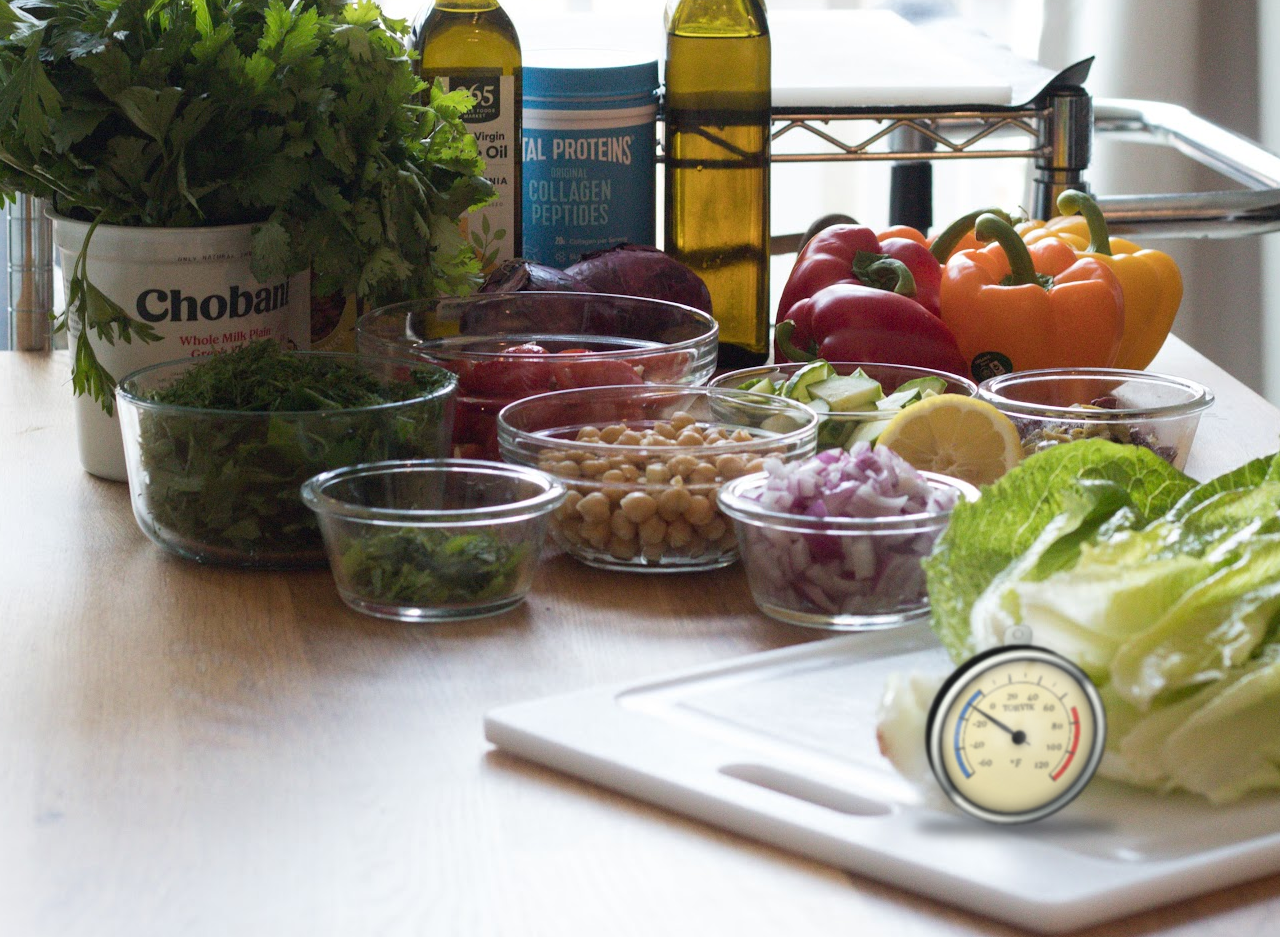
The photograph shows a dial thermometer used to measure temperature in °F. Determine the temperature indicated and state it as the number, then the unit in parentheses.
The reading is -10 (°F)
